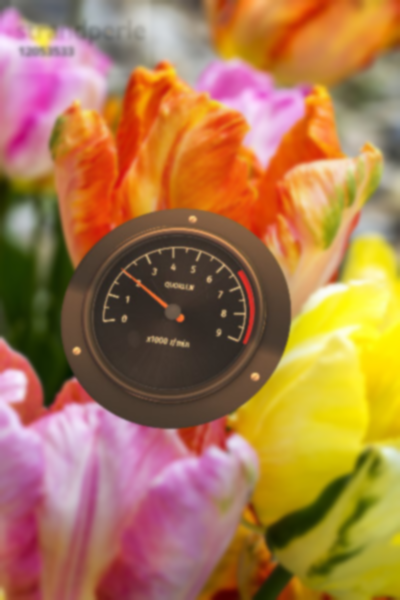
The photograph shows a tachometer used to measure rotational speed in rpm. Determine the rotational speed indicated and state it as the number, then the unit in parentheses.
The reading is 2000 (rpm)
